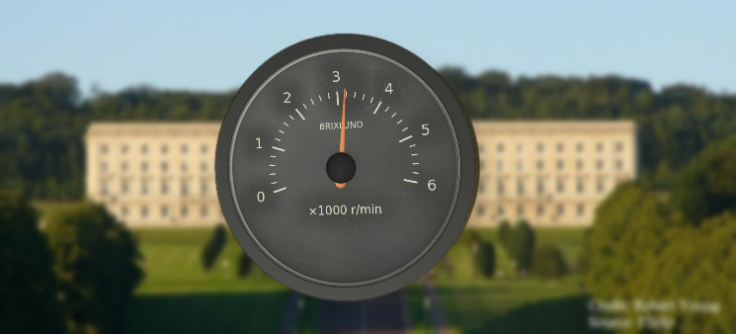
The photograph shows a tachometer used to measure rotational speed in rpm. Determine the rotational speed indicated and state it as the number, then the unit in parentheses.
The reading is 3200 (rpm)
